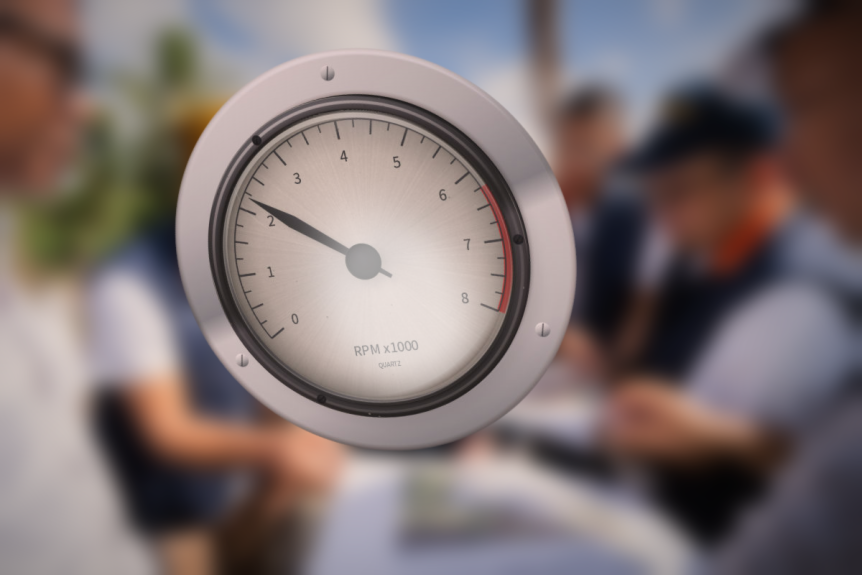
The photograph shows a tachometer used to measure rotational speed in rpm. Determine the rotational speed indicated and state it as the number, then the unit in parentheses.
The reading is 2250 (rpm)
